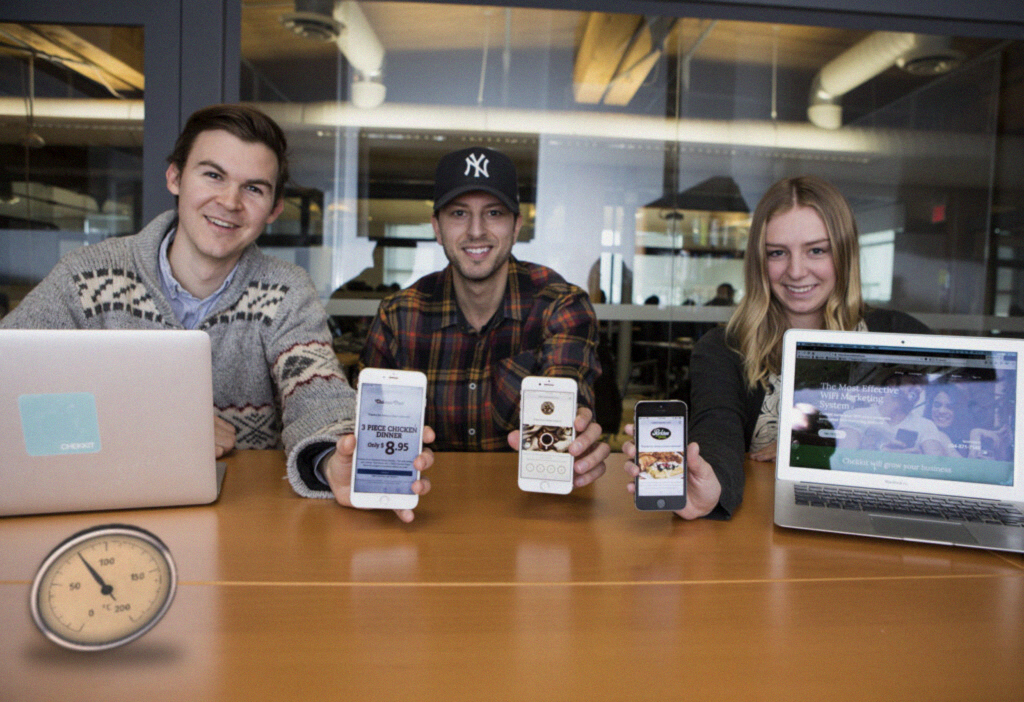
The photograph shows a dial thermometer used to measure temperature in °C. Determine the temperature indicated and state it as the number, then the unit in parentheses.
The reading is 80 (°C)
